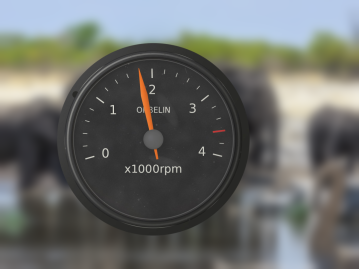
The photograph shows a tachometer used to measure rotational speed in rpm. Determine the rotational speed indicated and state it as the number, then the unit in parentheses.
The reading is 1800 (rpm)
